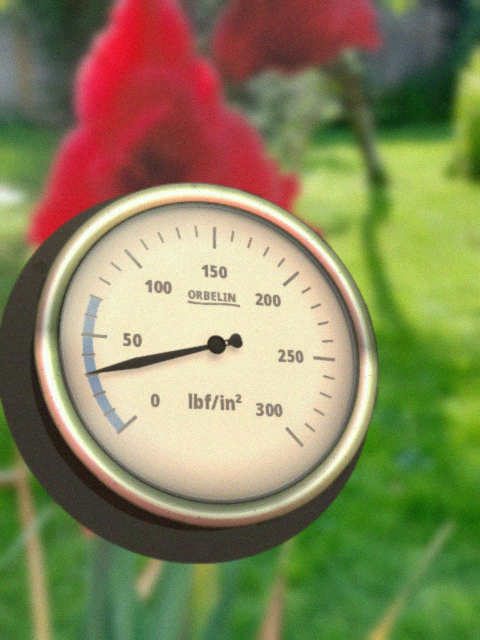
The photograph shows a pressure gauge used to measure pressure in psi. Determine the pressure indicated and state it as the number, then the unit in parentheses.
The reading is 30 (psi)
